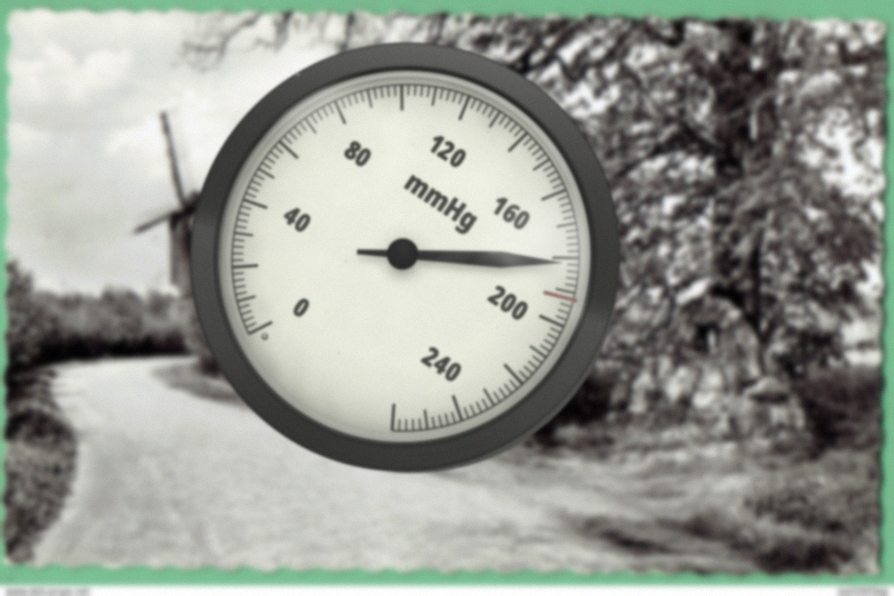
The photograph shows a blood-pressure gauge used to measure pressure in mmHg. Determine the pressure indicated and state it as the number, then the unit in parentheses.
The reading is 182 (mmHg)
